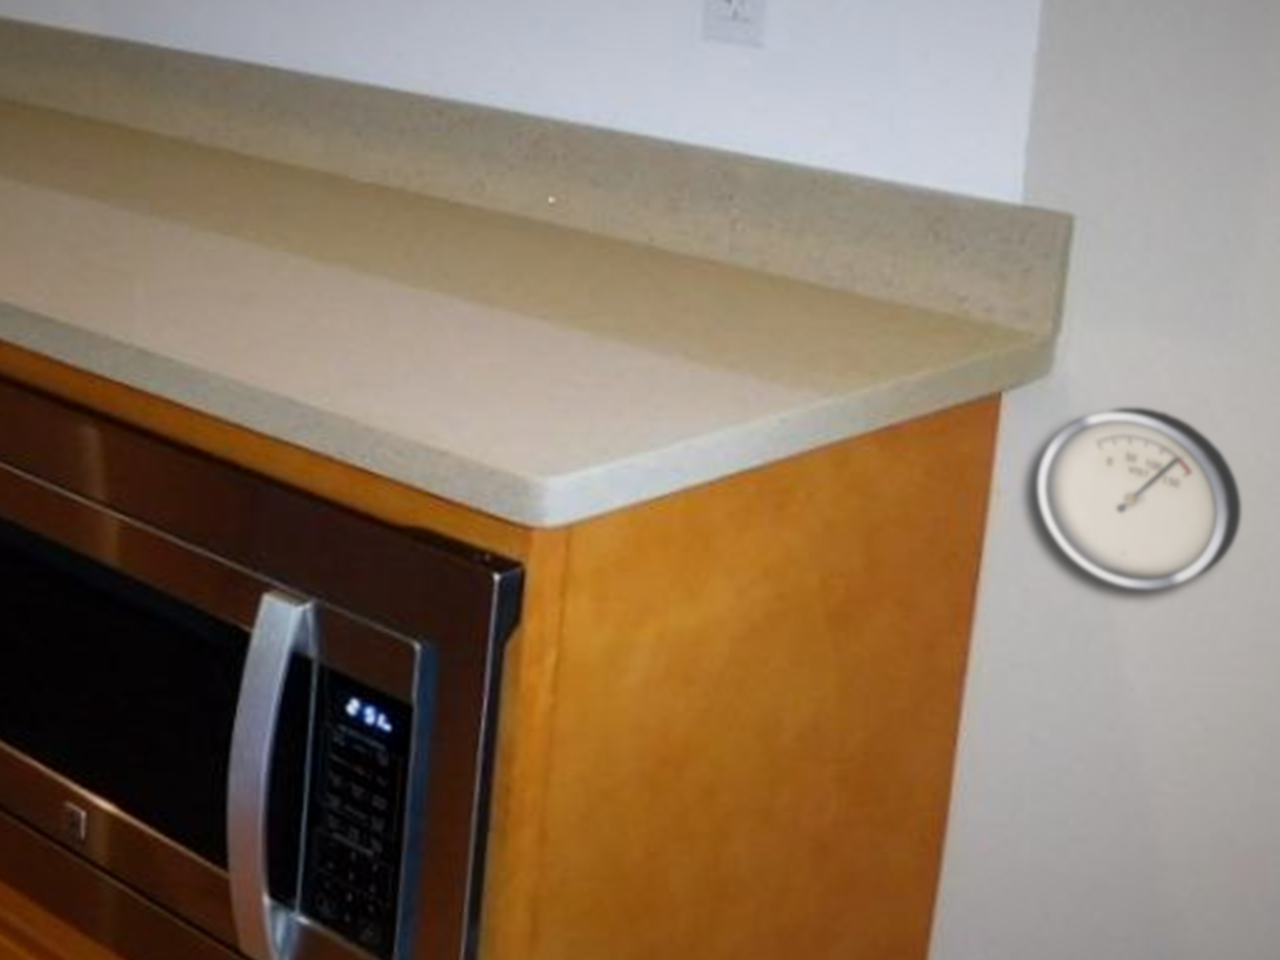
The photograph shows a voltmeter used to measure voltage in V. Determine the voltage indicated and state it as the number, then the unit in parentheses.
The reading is 125 (V)
